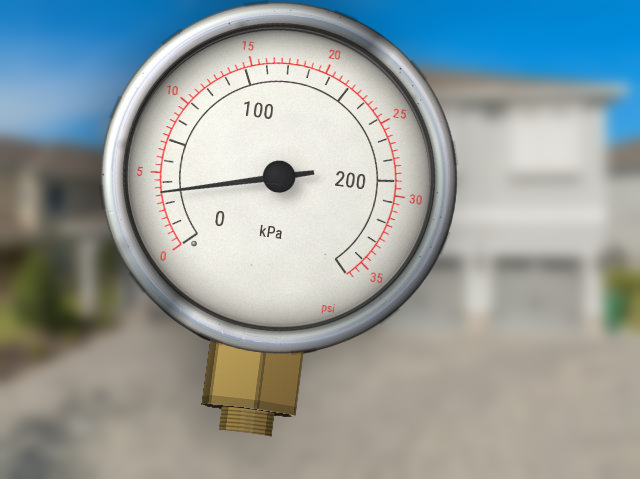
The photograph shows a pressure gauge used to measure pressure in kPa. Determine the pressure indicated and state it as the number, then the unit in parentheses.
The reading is 25 (kPa)
